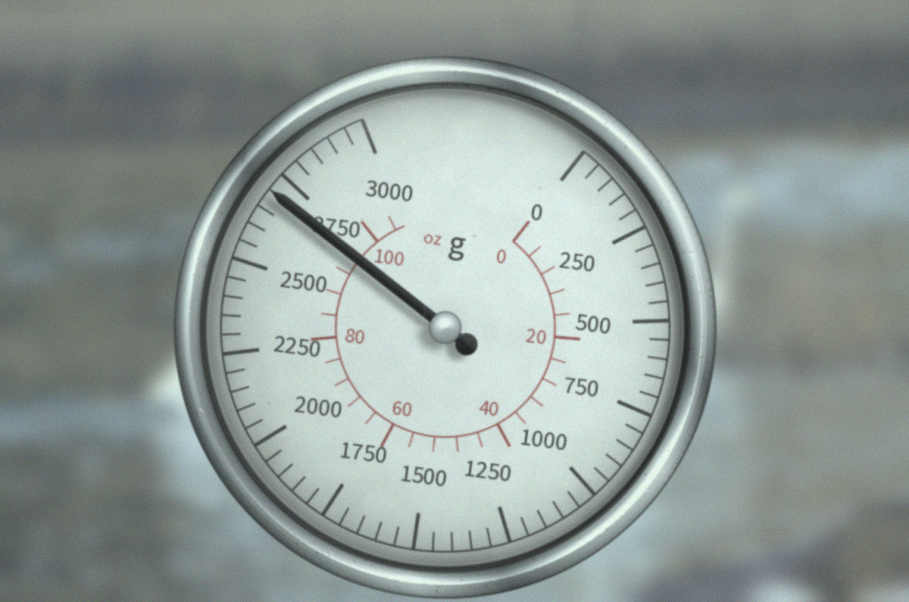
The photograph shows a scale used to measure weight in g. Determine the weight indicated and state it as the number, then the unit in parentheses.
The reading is 2700 (g)
